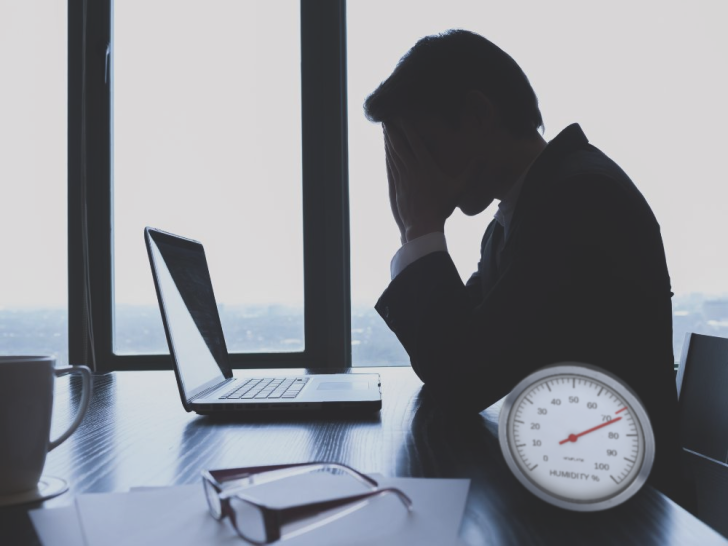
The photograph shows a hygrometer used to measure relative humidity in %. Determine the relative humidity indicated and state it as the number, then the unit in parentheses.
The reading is 72 (%)
